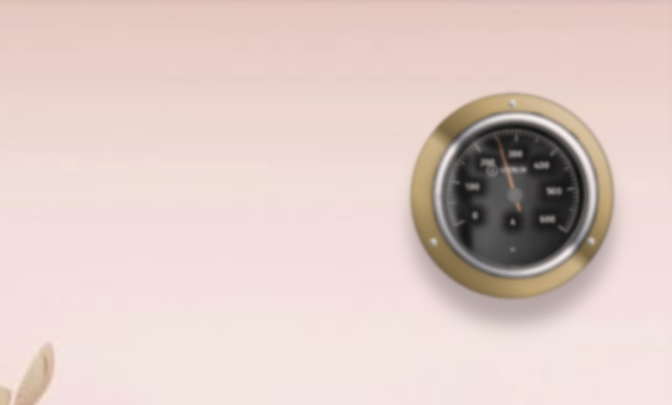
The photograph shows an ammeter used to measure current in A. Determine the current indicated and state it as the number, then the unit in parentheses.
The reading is 250 (A)
